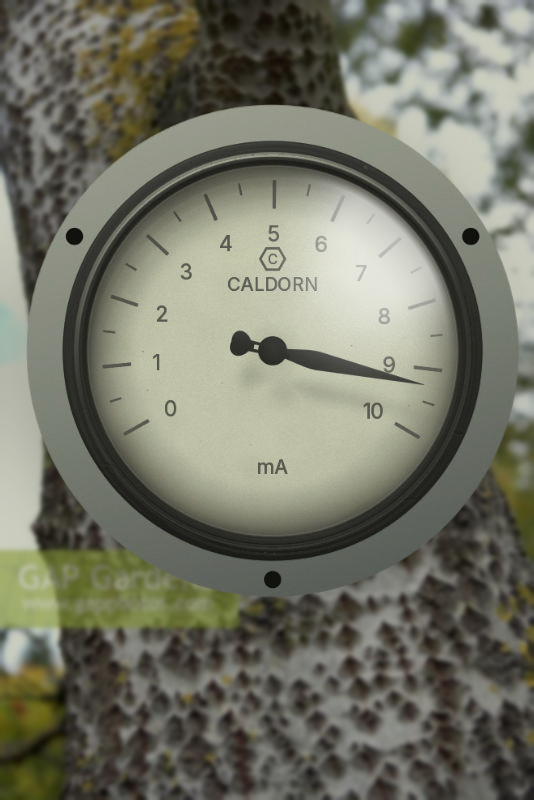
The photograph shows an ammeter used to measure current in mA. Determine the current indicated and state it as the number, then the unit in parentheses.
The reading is 9.25 (mA)
